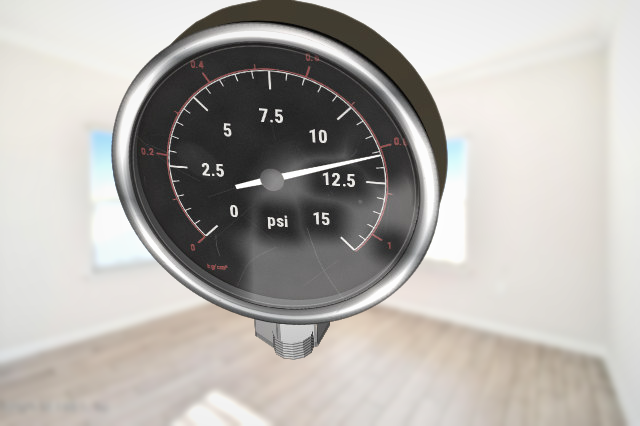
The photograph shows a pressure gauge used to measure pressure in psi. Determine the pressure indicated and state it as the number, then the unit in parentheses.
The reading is 11.5 (psi)
